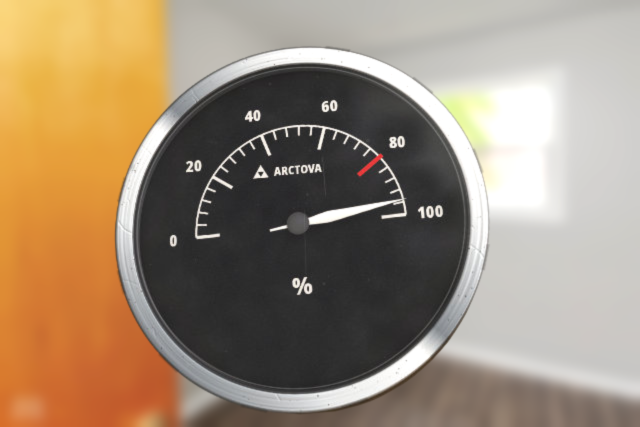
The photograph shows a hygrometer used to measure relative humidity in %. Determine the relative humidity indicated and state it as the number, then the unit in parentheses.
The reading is 96 (%)
